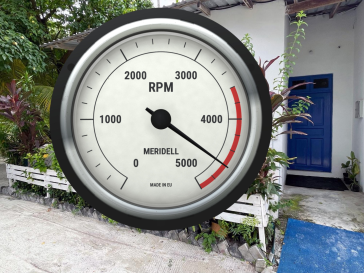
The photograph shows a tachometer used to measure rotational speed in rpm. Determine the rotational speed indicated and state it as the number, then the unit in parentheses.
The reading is 4600 (rpm)
